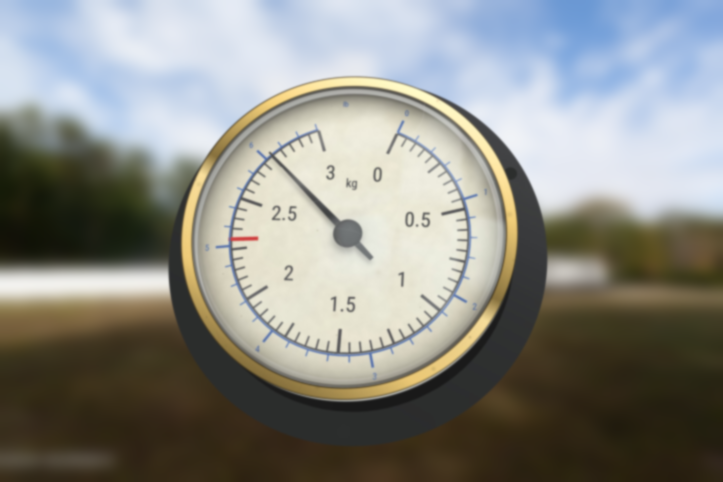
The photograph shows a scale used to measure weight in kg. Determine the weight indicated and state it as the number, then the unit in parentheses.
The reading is 2.75 (kg)
